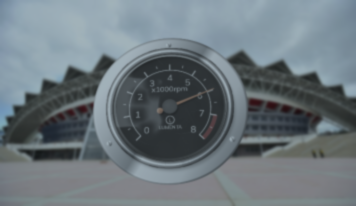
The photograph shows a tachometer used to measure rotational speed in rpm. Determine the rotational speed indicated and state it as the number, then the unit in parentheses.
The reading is 6000 (rpm)
